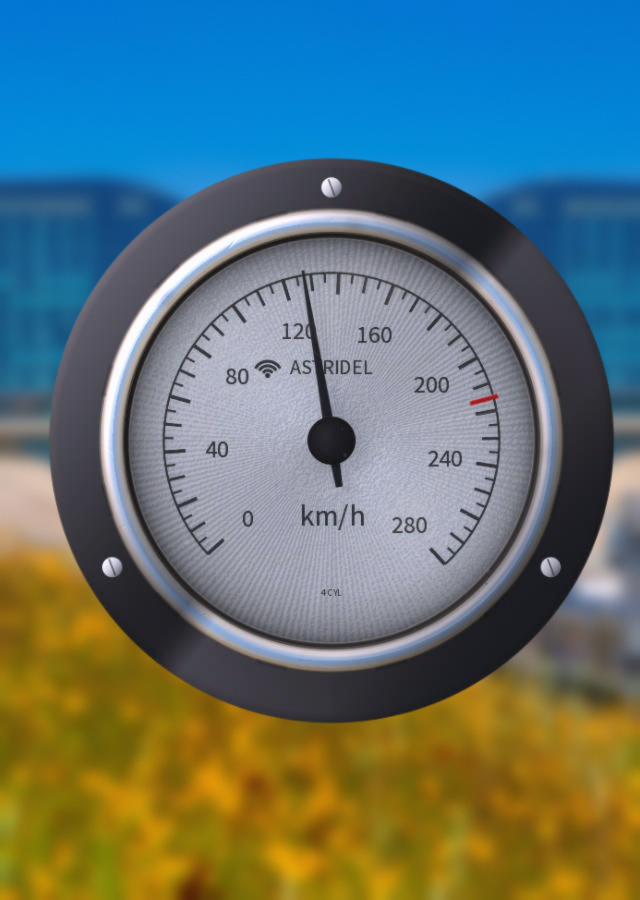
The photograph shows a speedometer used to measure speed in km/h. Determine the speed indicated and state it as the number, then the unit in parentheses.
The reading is 127.5 (km/h)
